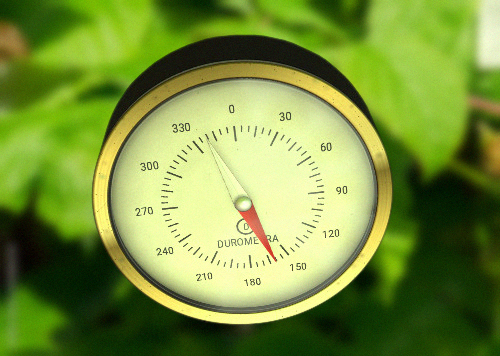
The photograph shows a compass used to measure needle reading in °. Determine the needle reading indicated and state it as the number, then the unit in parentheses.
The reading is 160 (°)
